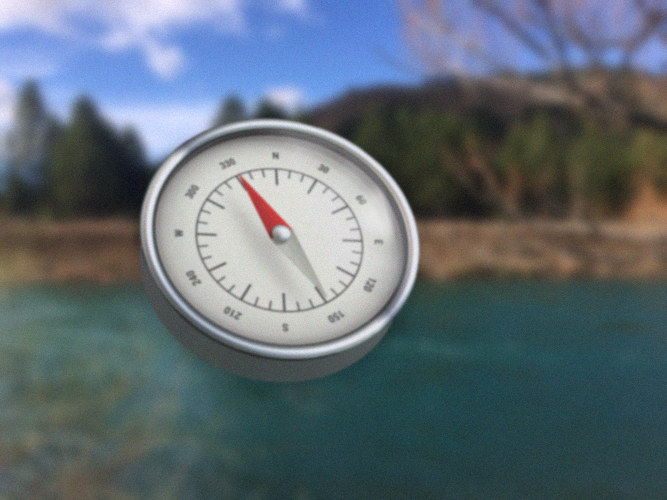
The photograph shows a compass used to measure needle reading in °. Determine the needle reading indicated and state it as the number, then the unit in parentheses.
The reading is 330 (°)
